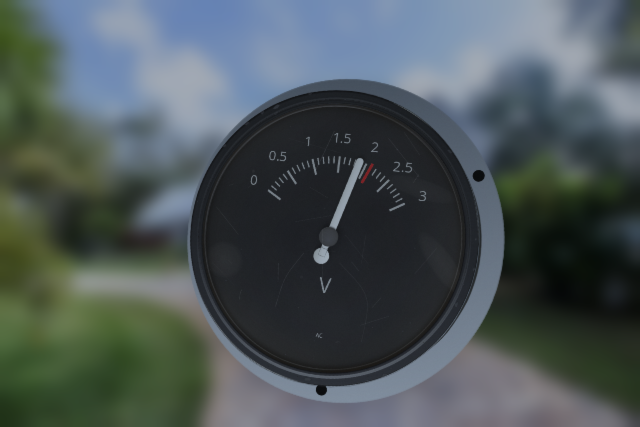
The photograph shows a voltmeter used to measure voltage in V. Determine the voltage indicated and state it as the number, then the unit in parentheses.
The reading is 1.9 (V)
